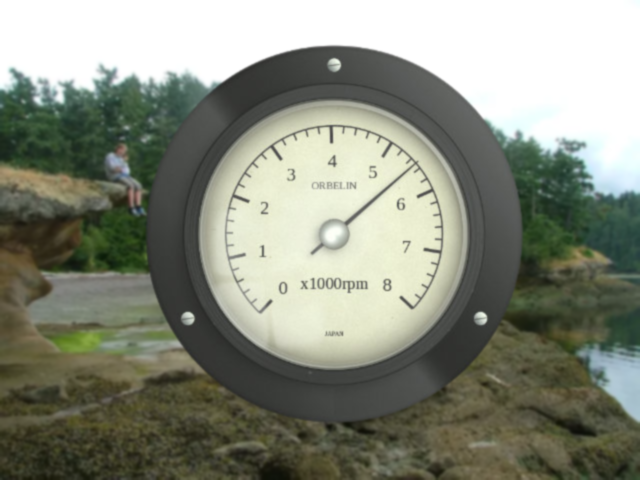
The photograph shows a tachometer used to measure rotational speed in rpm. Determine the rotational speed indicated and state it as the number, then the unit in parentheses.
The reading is 5500 (rpm)
